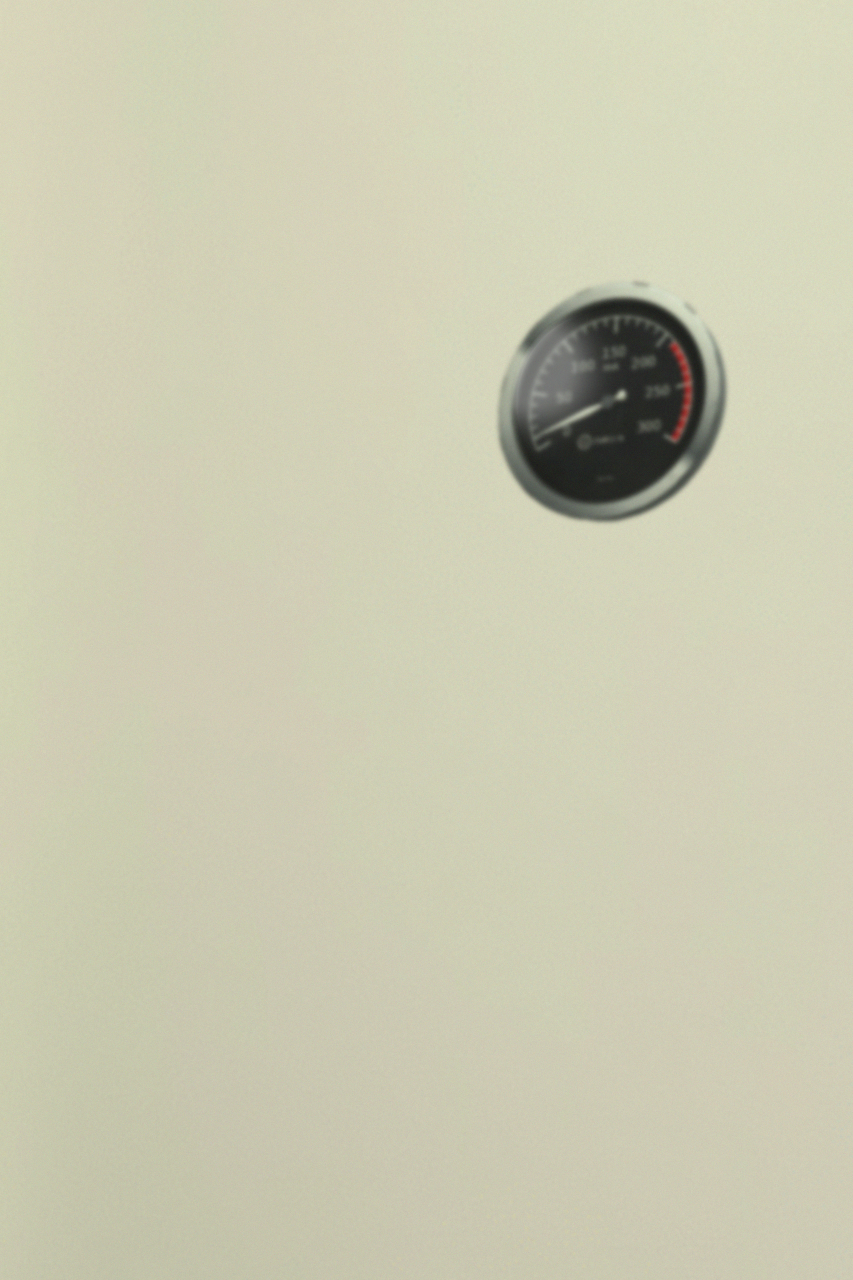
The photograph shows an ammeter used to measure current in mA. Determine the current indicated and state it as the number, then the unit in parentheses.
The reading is 10 (mA)
